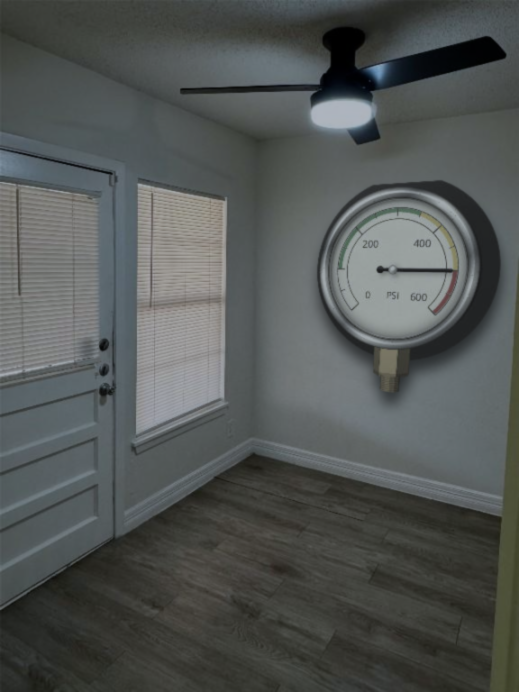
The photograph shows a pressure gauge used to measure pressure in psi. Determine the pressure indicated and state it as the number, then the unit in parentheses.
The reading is 500 (psi)
